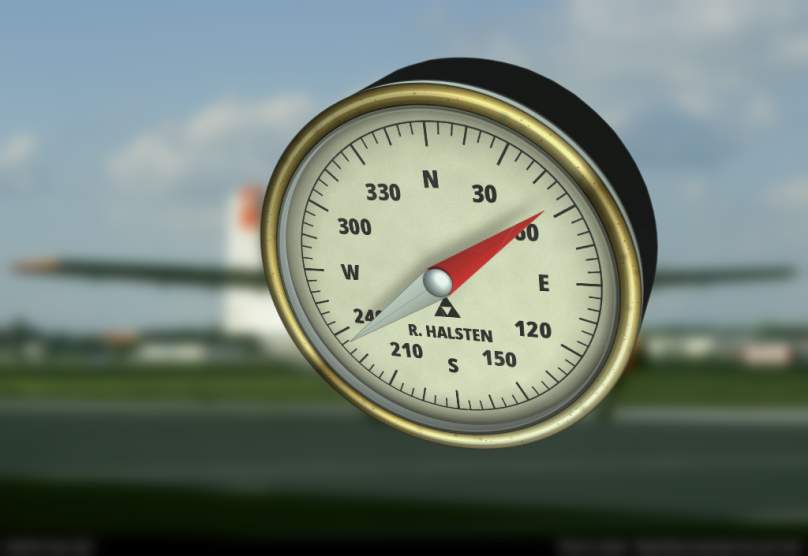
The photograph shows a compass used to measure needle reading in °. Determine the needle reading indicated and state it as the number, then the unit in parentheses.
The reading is 55 (°)
